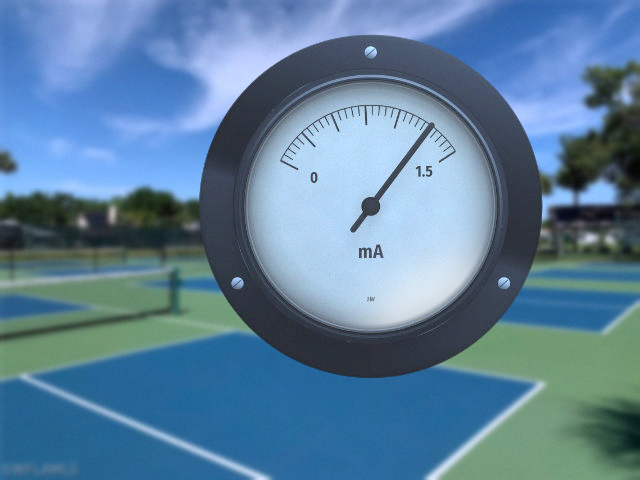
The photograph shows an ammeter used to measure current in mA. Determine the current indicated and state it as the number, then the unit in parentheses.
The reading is 1.25 (mA)
